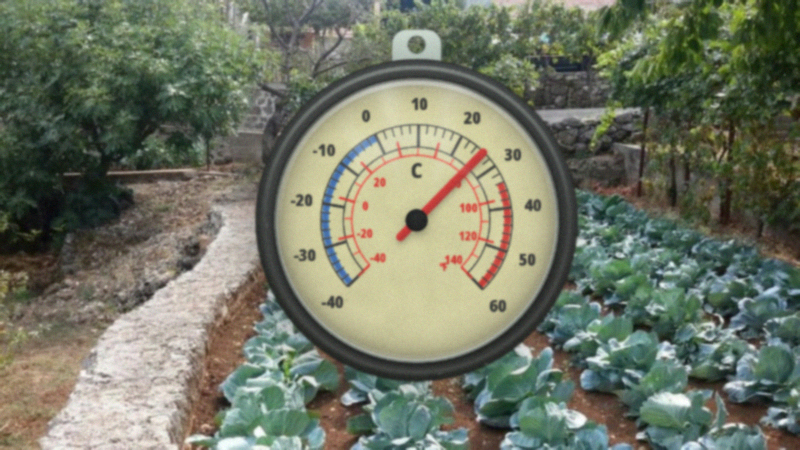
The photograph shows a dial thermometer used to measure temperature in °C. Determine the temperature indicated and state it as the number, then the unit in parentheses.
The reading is 26 (°C)
